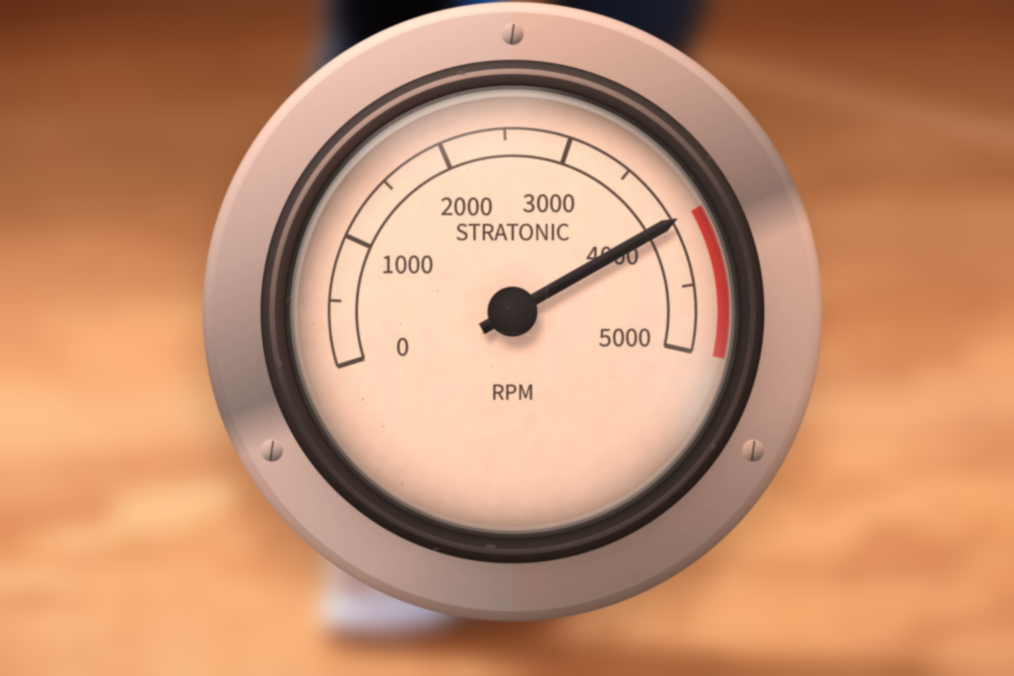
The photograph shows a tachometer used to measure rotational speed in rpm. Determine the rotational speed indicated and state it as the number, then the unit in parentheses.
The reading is 4000 (rpm)
